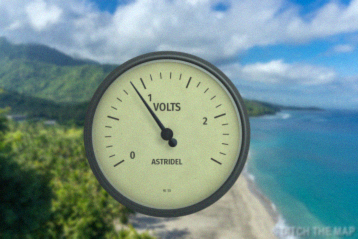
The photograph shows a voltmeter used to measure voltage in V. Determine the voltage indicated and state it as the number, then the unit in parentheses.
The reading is 0.9 (V)
